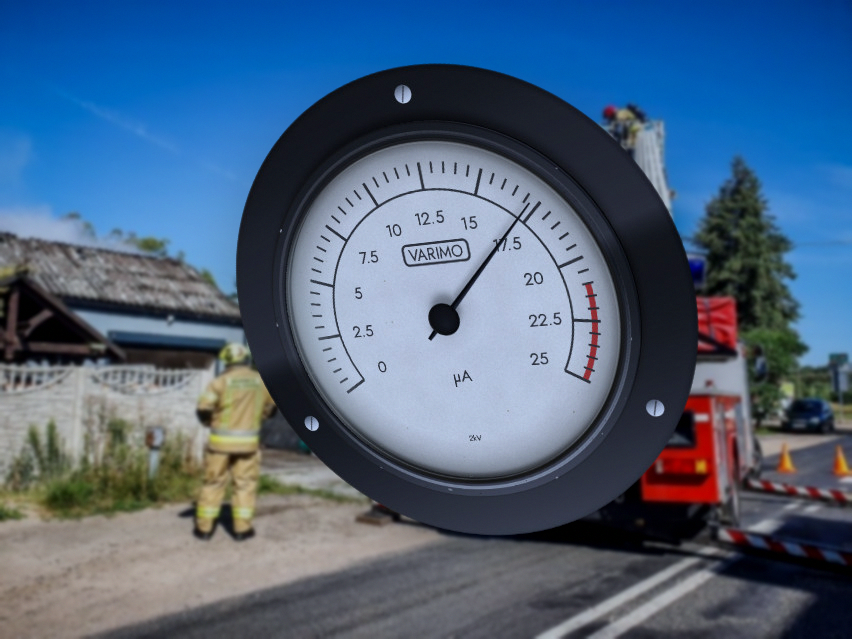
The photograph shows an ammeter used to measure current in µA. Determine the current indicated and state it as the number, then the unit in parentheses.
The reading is 17.25 (µA)
